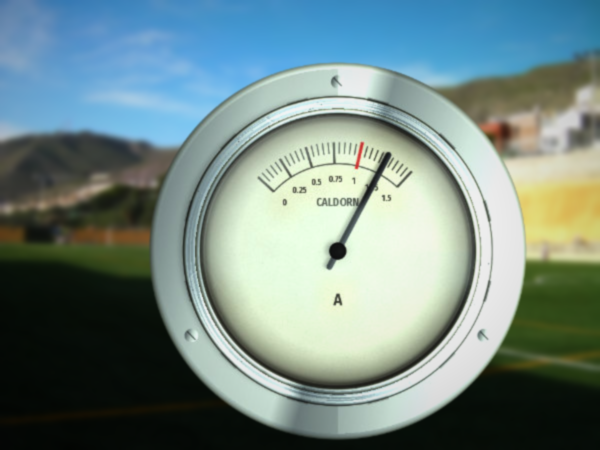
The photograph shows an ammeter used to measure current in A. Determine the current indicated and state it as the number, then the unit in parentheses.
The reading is 1.25 (A)
